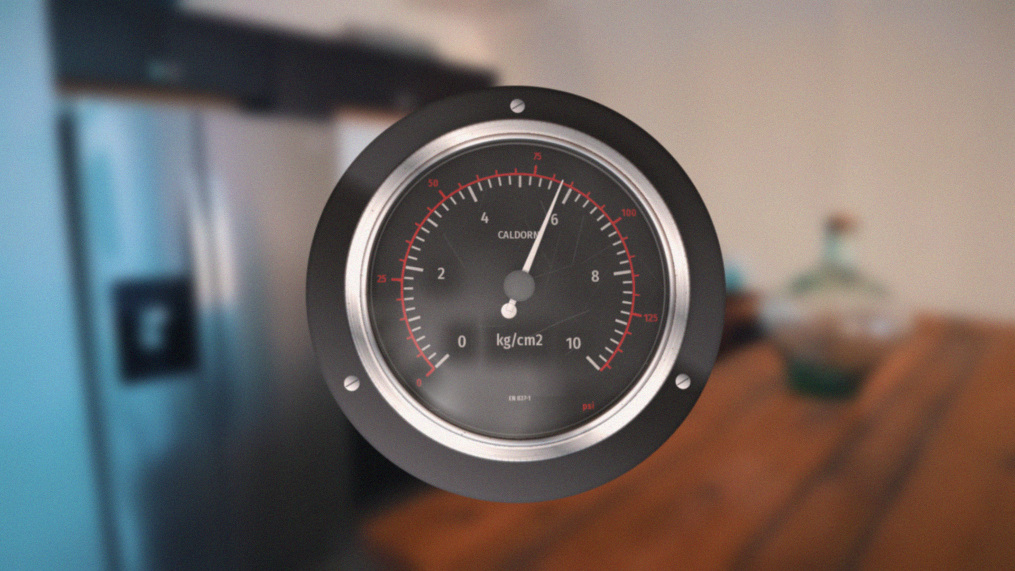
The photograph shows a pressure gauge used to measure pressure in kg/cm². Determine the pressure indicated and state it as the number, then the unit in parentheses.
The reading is 5.8 (kg/cm²)
